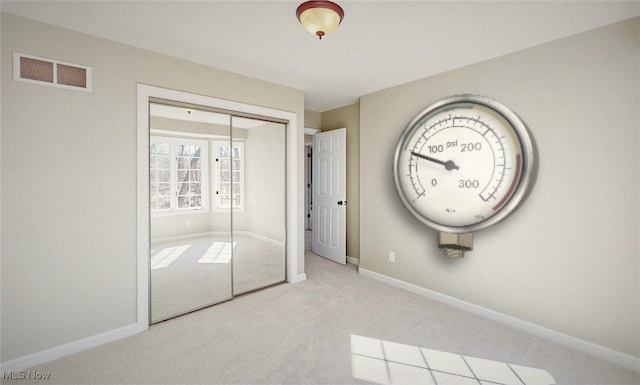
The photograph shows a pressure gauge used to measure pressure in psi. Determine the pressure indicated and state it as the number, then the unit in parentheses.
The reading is 70 (psi)
